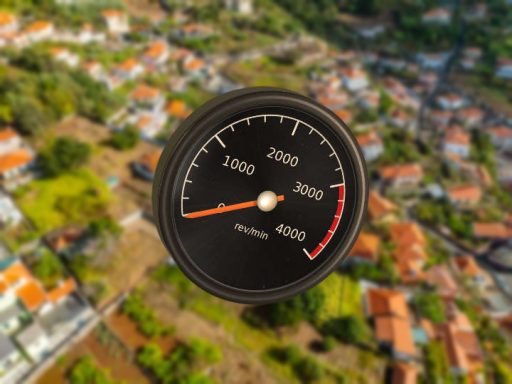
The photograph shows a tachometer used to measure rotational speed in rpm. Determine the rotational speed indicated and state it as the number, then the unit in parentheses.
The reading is 0 (rpm)
